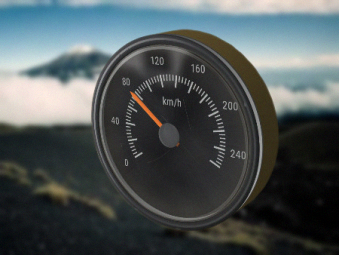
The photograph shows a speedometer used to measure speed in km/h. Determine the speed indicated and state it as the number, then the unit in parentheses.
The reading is 80 (km/h)
